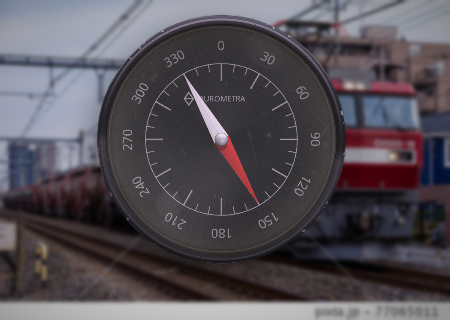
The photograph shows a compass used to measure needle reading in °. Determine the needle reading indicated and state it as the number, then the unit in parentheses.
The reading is 150 (°)
